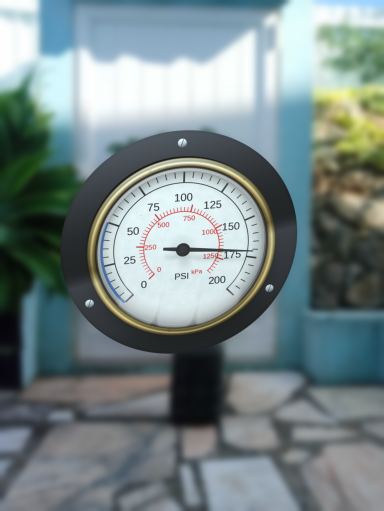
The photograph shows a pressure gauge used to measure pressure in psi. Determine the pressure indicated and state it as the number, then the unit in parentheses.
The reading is 170 (psi)
